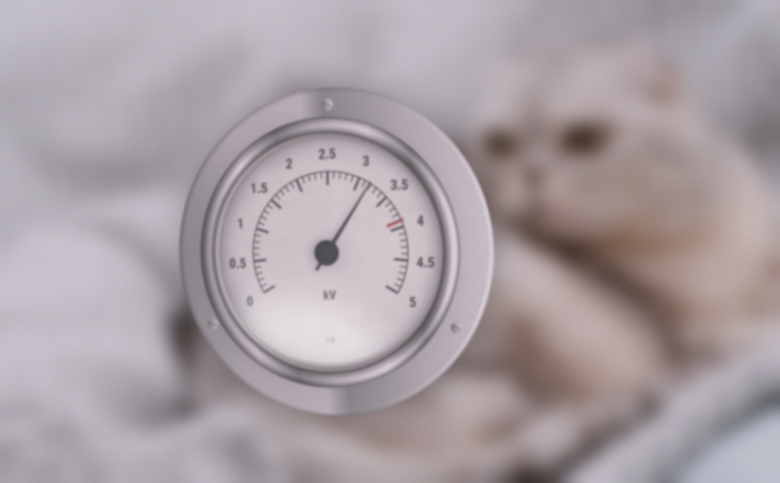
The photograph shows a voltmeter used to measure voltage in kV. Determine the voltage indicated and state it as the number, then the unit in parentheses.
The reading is 3.2 (kV)
